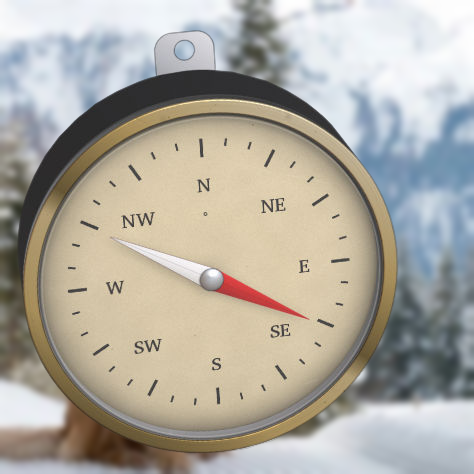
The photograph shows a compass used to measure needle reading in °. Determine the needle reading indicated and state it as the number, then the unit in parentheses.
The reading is 120 (°)
